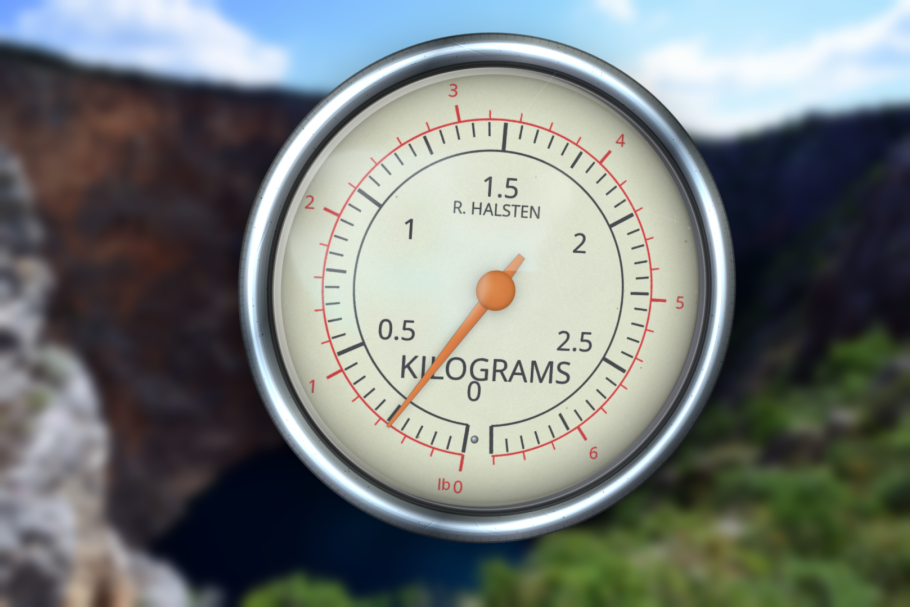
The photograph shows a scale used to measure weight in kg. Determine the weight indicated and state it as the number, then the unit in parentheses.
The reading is 0.25 (kg)
